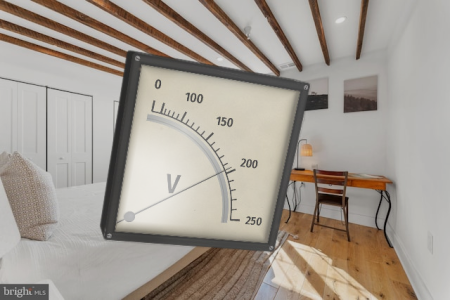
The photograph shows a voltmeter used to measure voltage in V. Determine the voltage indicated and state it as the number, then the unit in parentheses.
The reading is 195 (V)
